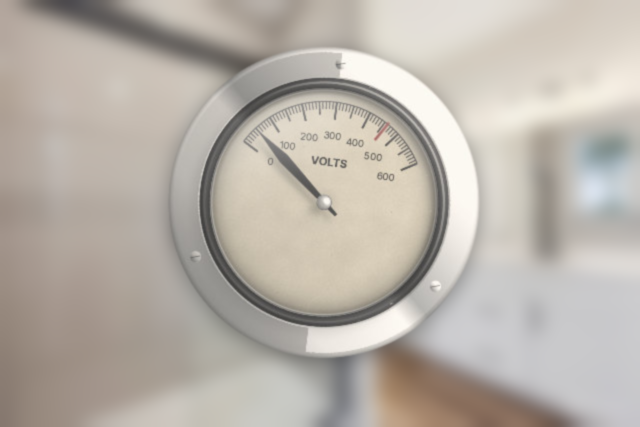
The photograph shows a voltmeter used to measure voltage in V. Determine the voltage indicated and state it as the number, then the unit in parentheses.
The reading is 50 (V)
